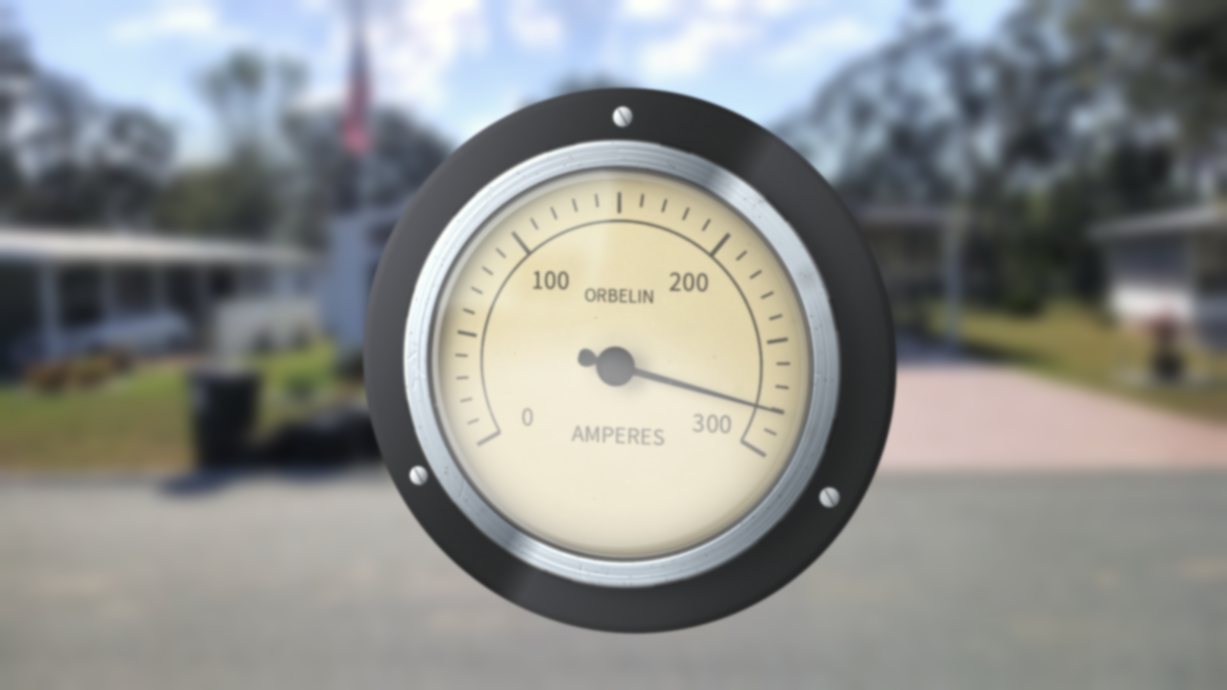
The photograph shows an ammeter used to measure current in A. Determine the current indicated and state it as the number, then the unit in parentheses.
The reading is 280 (A)
